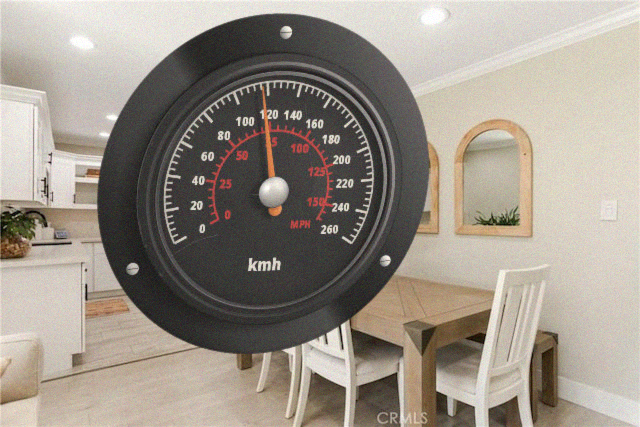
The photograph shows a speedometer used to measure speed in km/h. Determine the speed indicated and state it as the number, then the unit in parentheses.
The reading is 116 (km/h)
